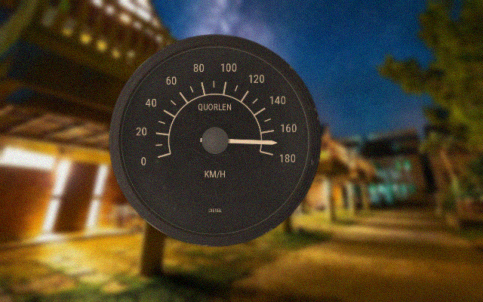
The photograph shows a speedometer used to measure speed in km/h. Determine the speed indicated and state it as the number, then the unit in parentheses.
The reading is 170 (km/h)
